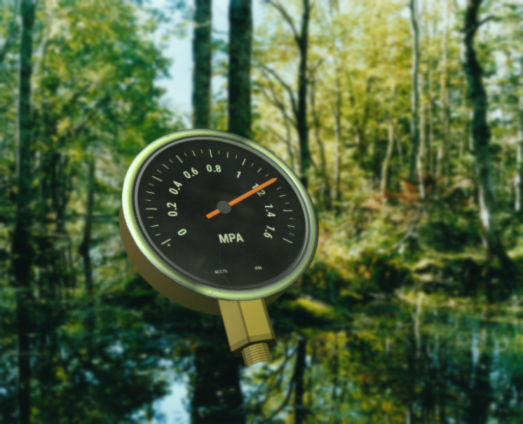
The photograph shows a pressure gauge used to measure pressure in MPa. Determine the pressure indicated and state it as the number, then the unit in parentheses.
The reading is 1.2 (MPa)
